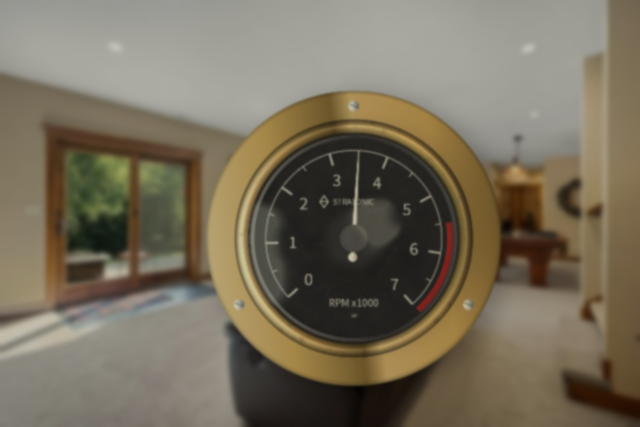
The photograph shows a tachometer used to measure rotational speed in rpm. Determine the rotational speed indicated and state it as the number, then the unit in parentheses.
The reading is 3500 (rpm)
